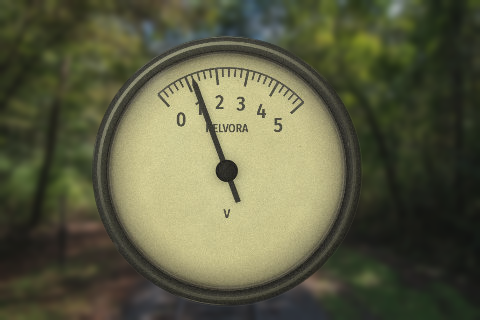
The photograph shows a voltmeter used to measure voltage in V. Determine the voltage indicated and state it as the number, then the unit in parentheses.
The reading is 1.2 (V)
